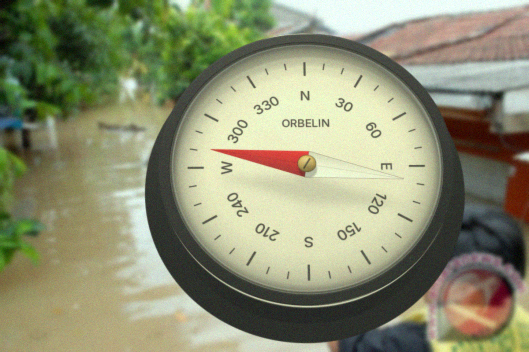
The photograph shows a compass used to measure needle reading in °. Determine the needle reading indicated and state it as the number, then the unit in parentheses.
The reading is 280 (°)
